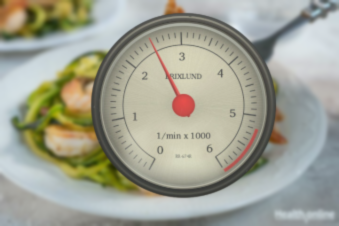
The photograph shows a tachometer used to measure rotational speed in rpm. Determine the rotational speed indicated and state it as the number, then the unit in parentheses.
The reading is 2500 (rpm)
